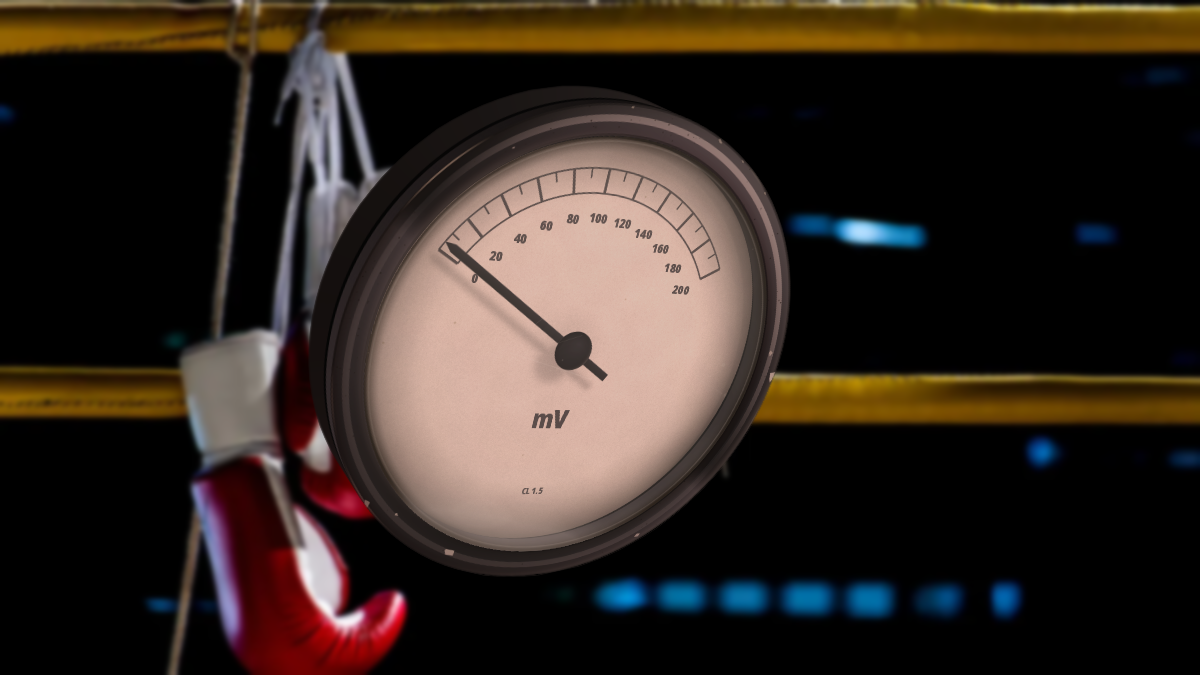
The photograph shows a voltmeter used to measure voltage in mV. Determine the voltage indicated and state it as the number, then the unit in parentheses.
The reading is 5 (mV)
